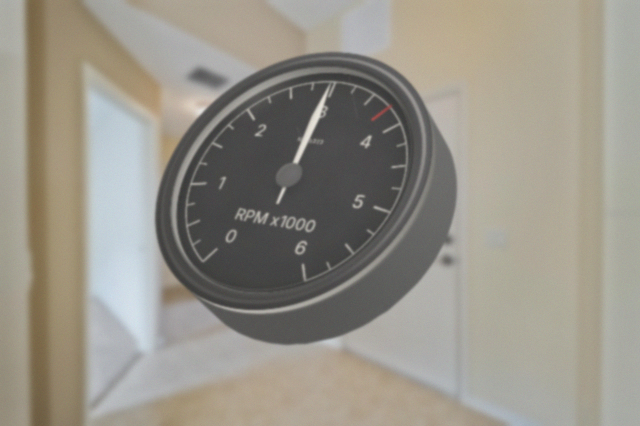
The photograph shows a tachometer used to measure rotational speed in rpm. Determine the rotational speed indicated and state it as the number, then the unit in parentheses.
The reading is 3000 (rpm)
